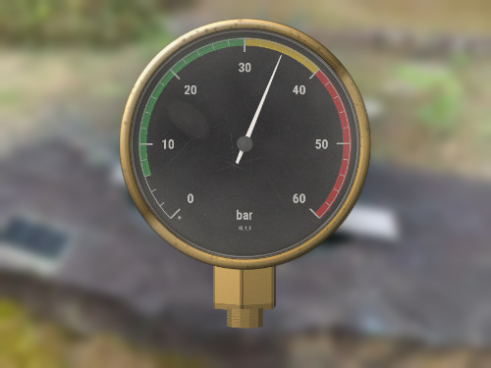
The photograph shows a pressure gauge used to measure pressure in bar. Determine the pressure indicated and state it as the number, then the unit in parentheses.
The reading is 35 (bar)
